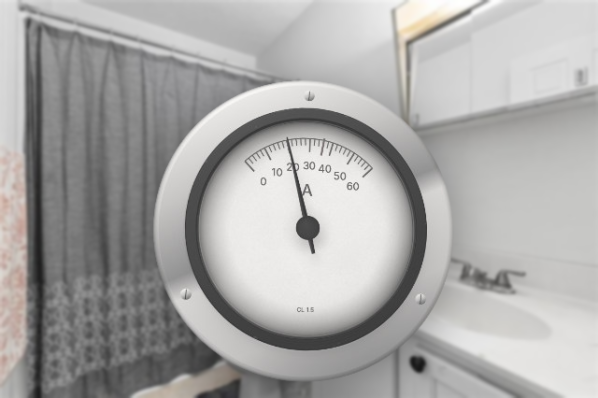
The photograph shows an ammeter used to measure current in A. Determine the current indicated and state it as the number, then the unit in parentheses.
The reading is 20 (A)
